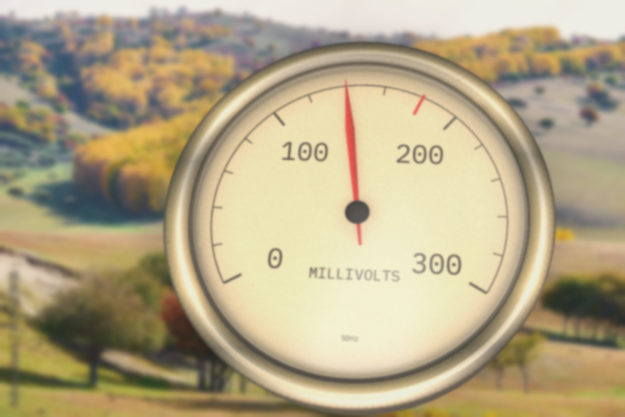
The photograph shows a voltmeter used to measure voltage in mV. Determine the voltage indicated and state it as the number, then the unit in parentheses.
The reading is 140 (mV)
